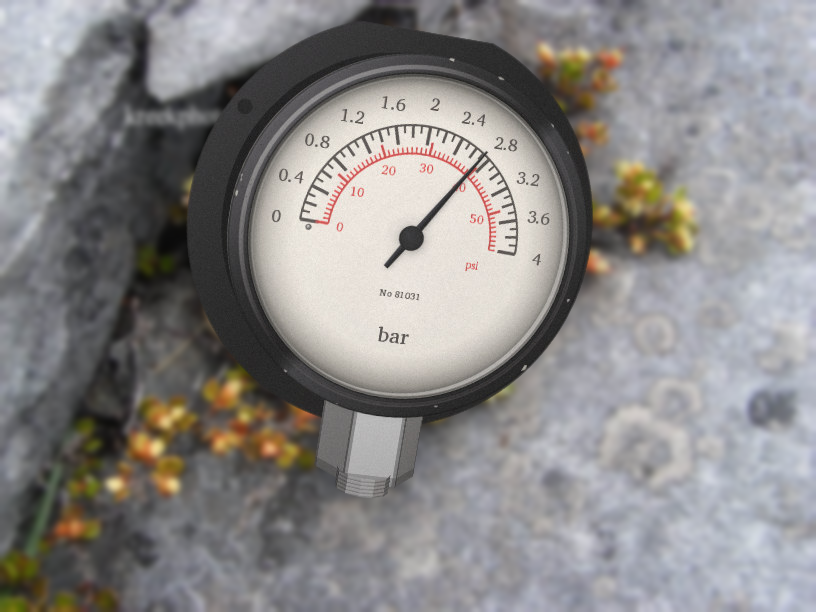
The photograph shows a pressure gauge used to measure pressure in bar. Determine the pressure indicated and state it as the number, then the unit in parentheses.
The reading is 2.7 (bar)
